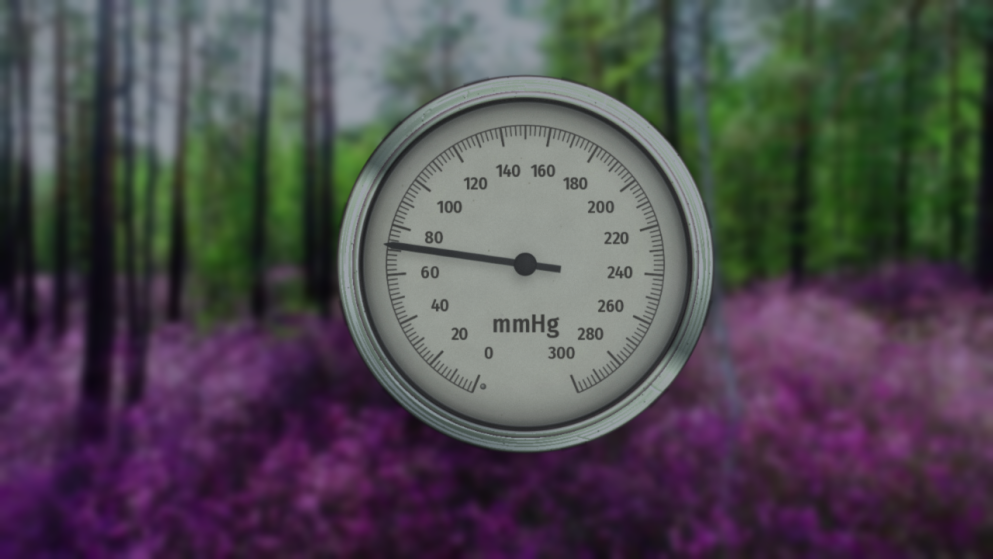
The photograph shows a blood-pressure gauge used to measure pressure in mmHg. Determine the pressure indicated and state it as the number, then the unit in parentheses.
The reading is 72 (mmHg)
